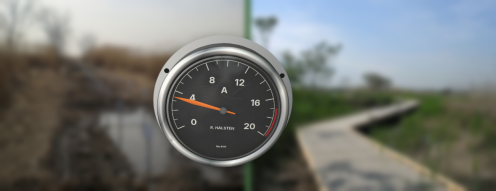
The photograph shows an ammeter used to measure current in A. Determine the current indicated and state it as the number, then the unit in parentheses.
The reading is 3.5 (A)
